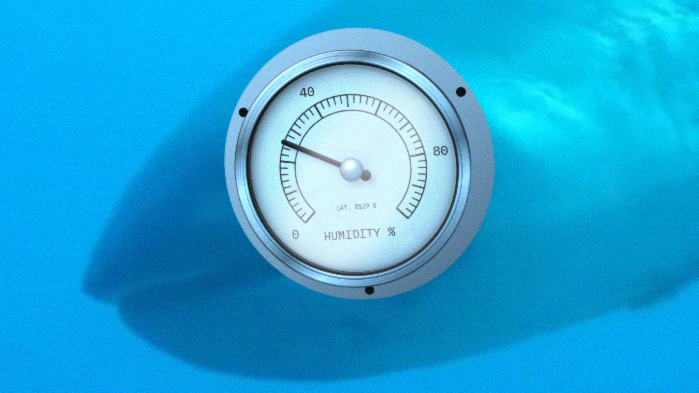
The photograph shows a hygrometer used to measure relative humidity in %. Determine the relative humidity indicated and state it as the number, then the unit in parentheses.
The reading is 26 (%)
